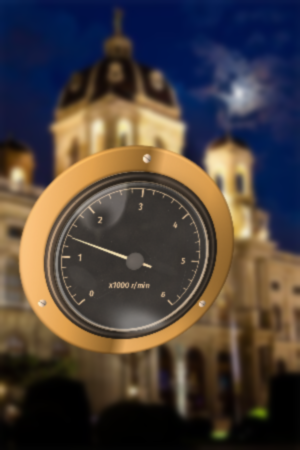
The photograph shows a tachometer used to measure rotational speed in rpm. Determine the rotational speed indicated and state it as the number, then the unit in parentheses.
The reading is 1400 (rpm)
